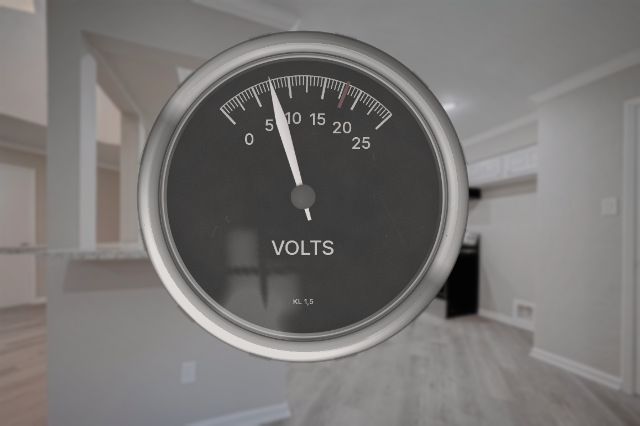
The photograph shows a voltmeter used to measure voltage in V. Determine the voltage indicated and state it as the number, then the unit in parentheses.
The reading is 7.5 (V)
